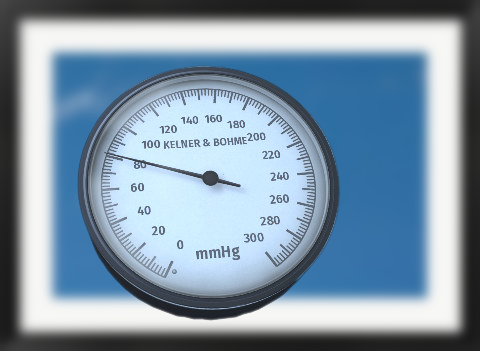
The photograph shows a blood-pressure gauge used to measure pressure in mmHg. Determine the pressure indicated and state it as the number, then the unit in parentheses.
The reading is 80 (mmHg)
